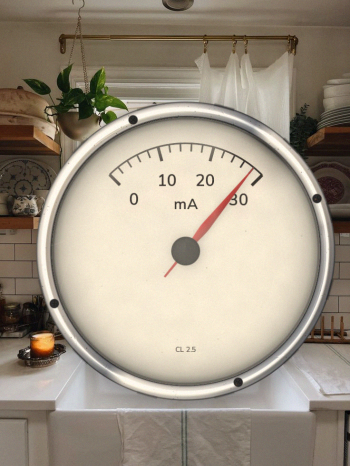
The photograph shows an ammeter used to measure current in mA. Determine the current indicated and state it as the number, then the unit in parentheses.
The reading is 28 (mA)
